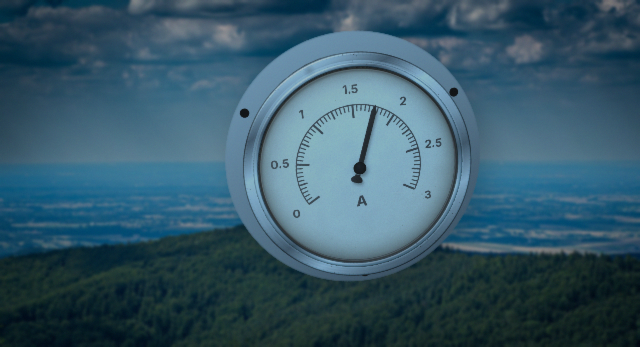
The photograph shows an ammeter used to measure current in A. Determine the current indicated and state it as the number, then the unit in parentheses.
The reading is 1.75 (A)
